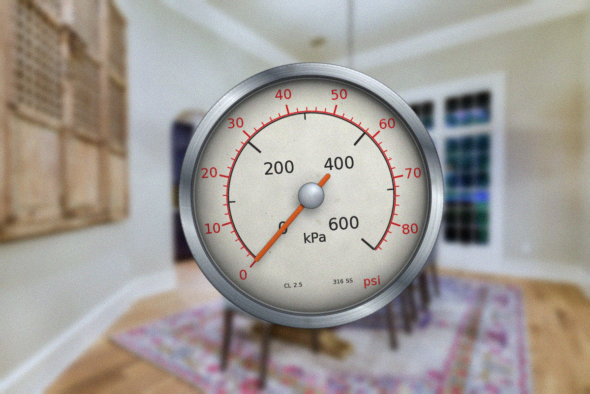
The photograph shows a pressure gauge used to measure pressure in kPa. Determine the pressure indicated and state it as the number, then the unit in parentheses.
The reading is 0 (kPa)
